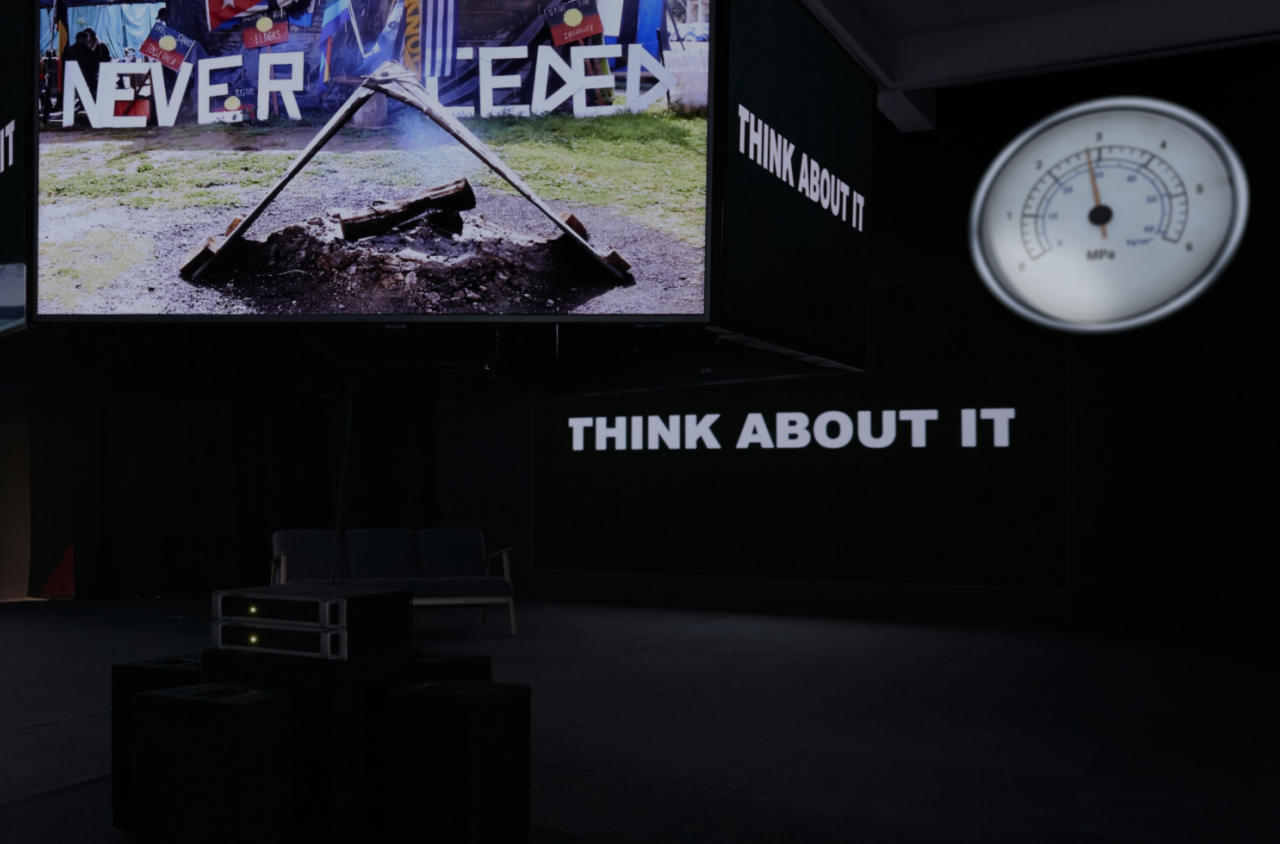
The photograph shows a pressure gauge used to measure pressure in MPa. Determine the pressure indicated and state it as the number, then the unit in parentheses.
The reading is 2.8 (MPa)
